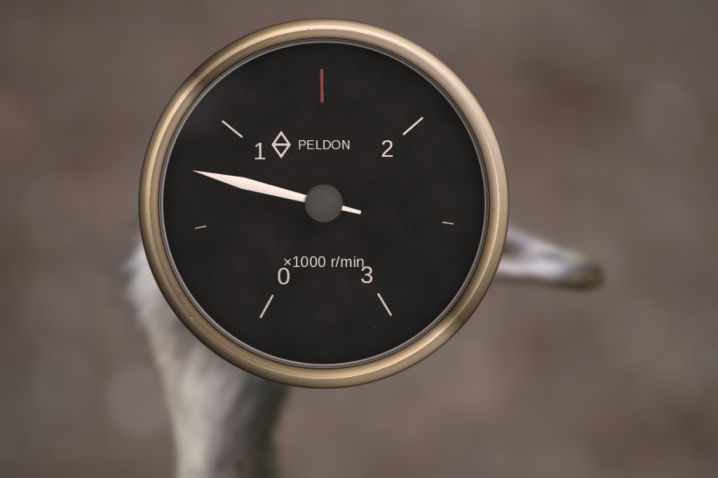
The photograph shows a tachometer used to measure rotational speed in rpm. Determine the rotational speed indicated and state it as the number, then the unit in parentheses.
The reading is 750 (rpm)
